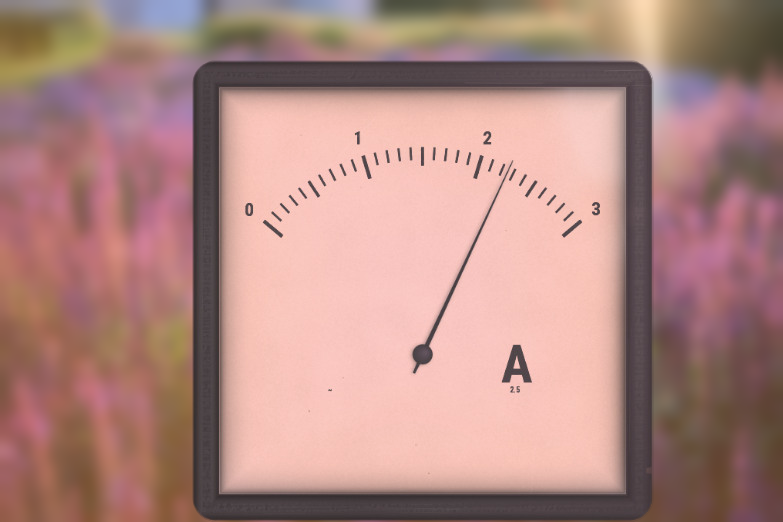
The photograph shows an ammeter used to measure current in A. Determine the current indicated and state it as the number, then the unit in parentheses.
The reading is 2.25 (A)
